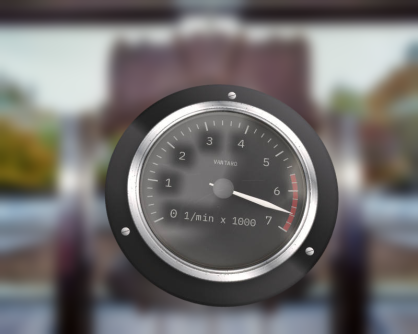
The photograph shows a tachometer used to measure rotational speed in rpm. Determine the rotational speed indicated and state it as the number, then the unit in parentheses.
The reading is 6600 (rpm)
